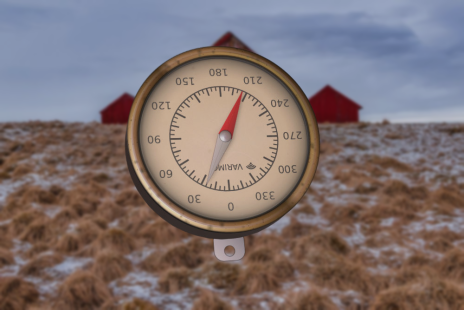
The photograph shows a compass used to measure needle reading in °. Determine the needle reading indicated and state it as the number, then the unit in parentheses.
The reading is 205 (°)
